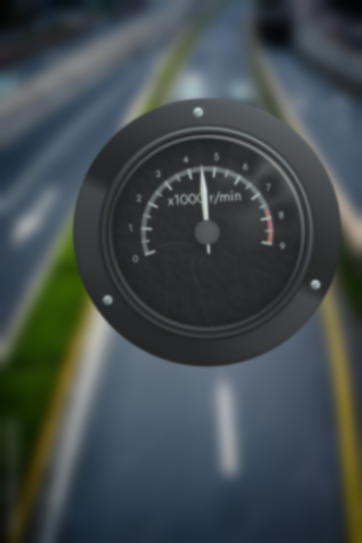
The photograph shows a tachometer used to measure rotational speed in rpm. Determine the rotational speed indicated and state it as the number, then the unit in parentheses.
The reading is 4500 (rpm)
